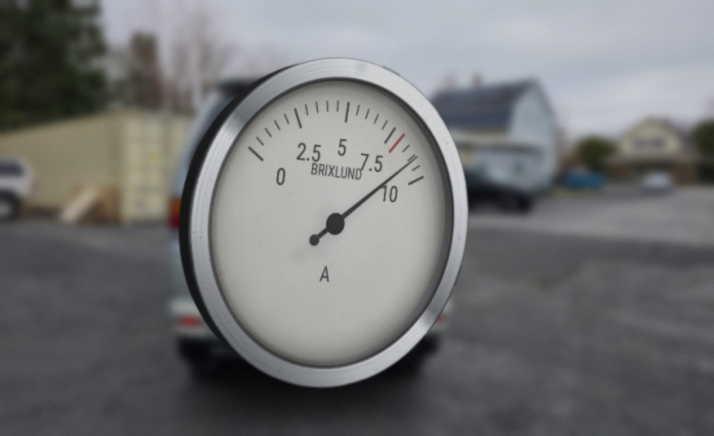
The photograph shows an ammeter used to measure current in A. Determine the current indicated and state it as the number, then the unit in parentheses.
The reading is 9 (A)
